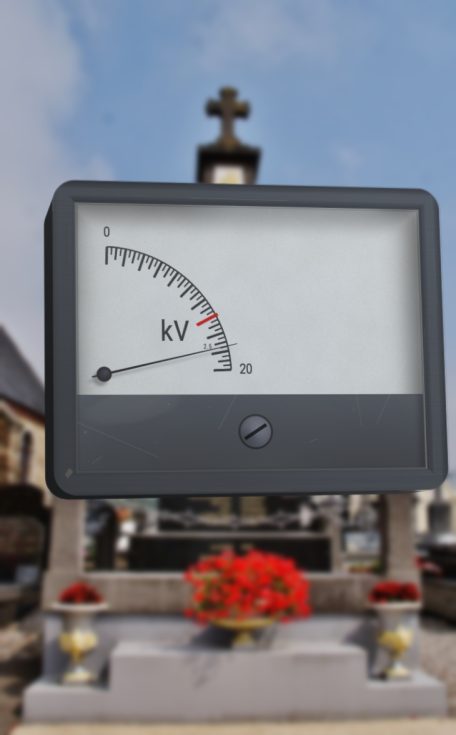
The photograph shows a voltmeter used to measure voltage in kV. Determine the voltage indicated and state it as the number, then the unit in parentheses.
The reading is 17.5 (kV)
